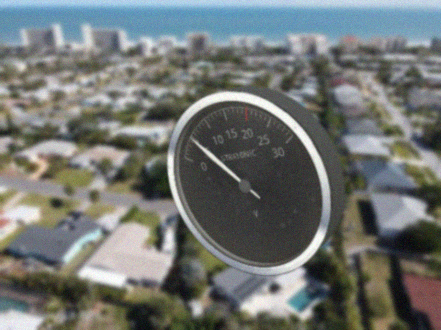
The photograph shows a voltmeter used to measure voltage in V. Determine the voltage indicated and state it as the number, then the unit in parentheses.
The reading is 5 (V)
